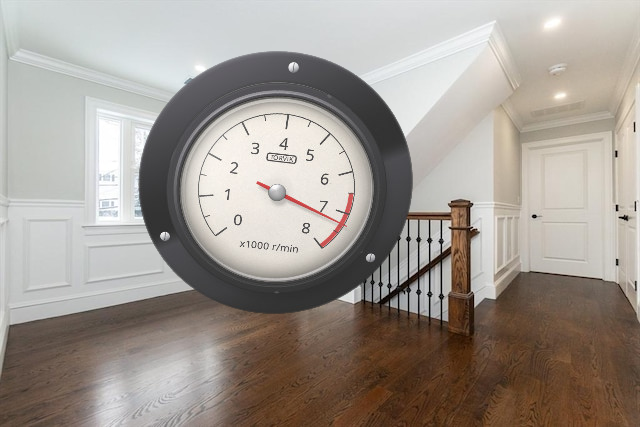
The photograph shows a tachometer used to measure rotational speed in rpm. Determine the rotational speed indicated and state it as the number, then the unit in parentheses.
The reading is 7250 (rpm)
